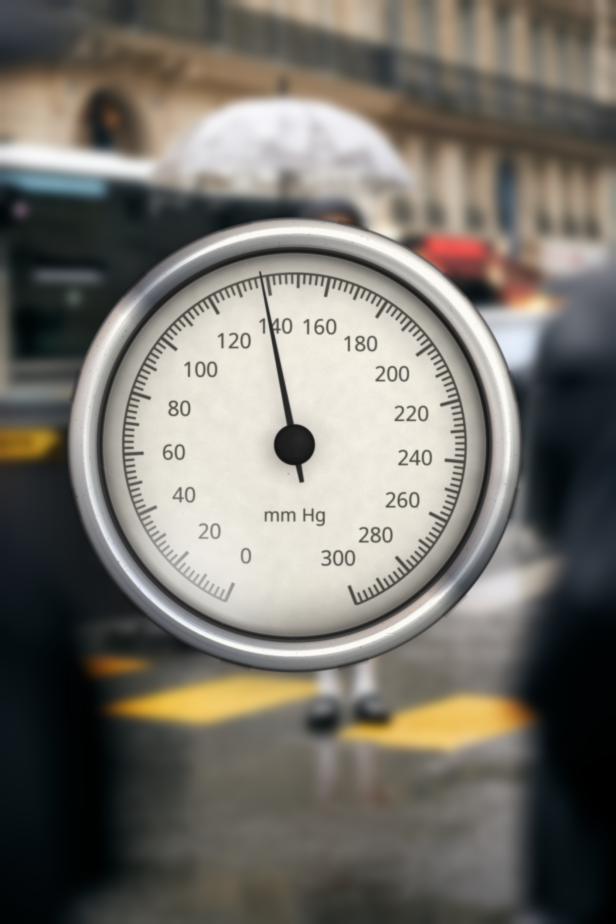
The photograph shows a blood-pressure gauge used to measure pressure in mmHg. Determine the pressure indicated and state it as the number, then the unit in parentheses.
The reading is 138 (mmHg)
